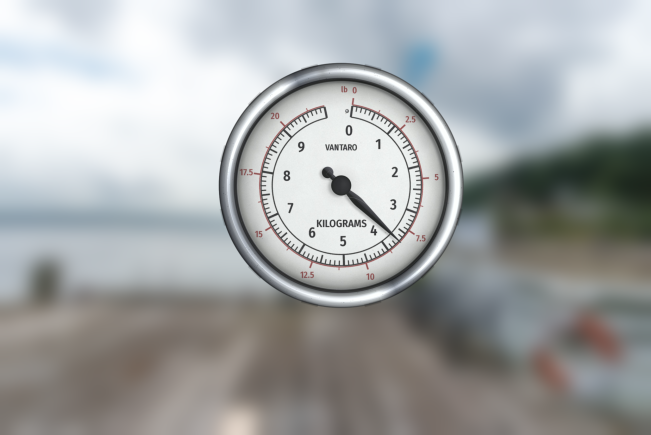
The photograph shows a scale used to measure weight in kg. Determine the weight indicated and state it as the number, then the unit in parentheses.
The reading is 3.7 (kg)
